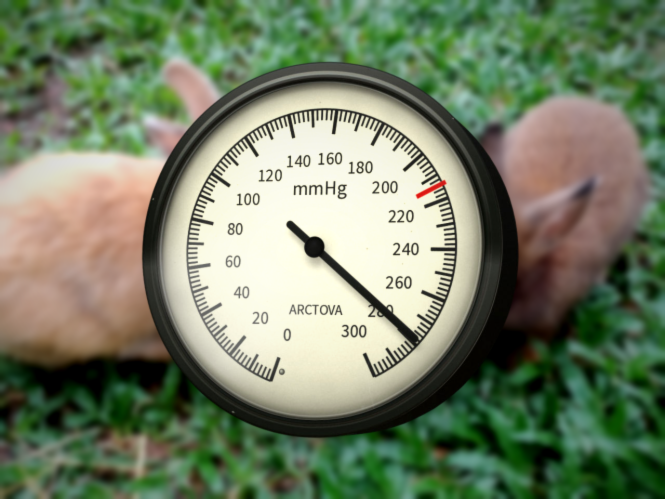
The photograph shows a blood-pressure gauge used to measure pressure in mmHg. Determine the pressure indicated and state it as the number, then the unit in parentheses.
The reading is 278 (mmHg)
